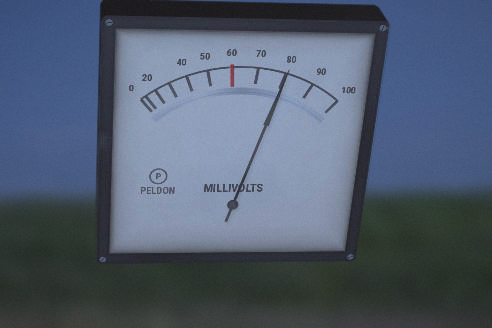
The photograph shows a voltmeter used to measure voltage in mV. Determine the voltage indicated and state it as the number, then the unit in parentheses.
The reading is 80 (mV)
